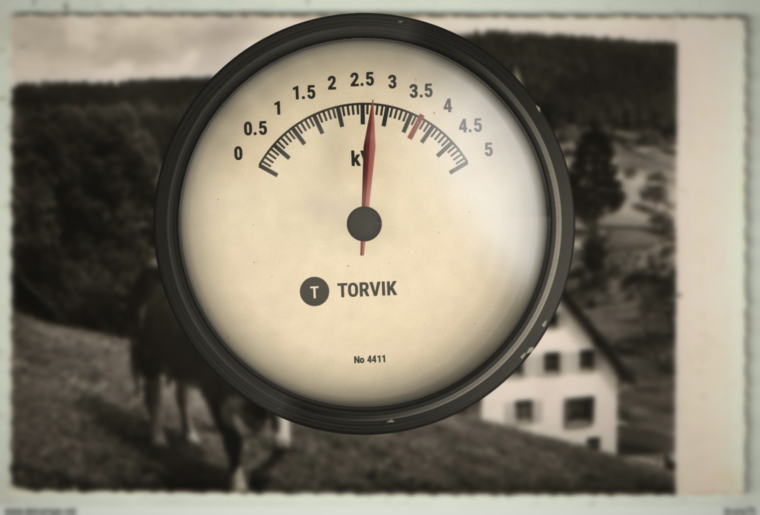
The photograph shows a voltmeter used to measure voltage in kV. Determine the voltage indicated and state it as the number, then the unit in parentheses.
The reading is 2.7 (kV)
